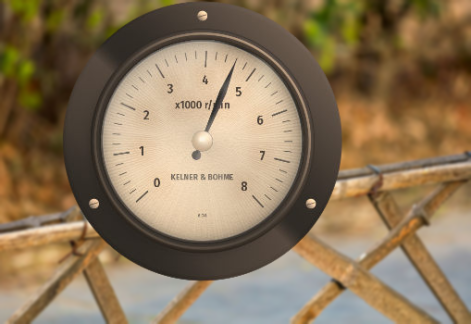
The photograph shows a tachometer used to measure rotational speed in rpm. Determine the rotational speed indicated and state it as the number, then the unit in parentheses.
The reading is 4600 (rpm)
